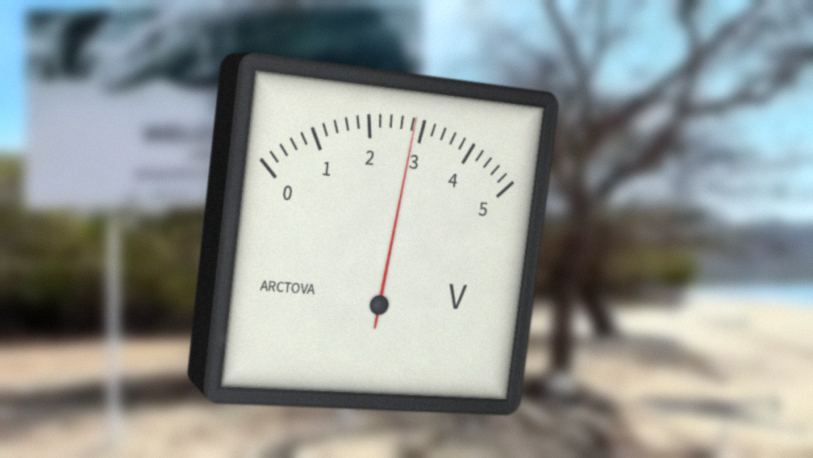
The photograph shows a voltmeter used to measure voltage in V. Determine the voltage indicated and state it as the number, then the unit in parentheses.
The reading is 2.8 (V)
